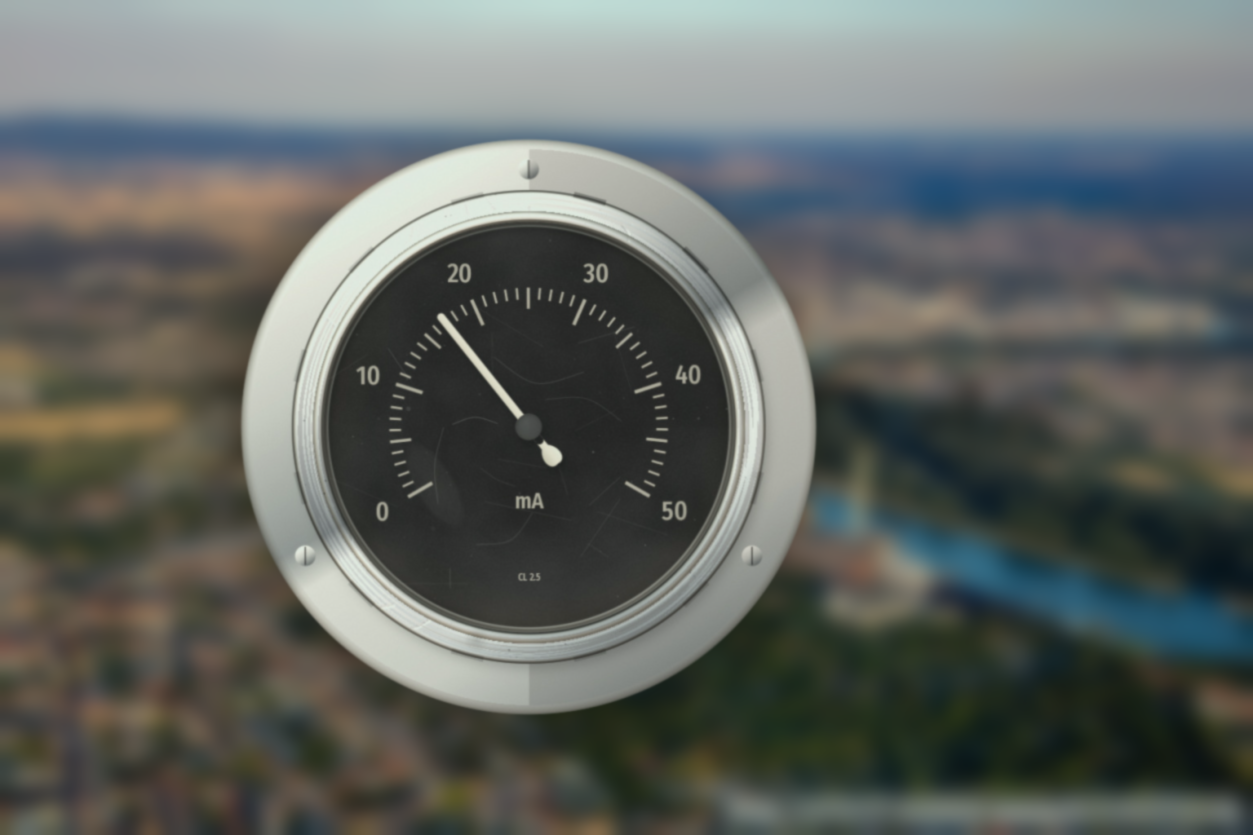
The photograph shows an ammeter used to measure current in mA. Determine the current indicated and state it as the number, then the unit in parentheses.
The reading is 17 (mA)
